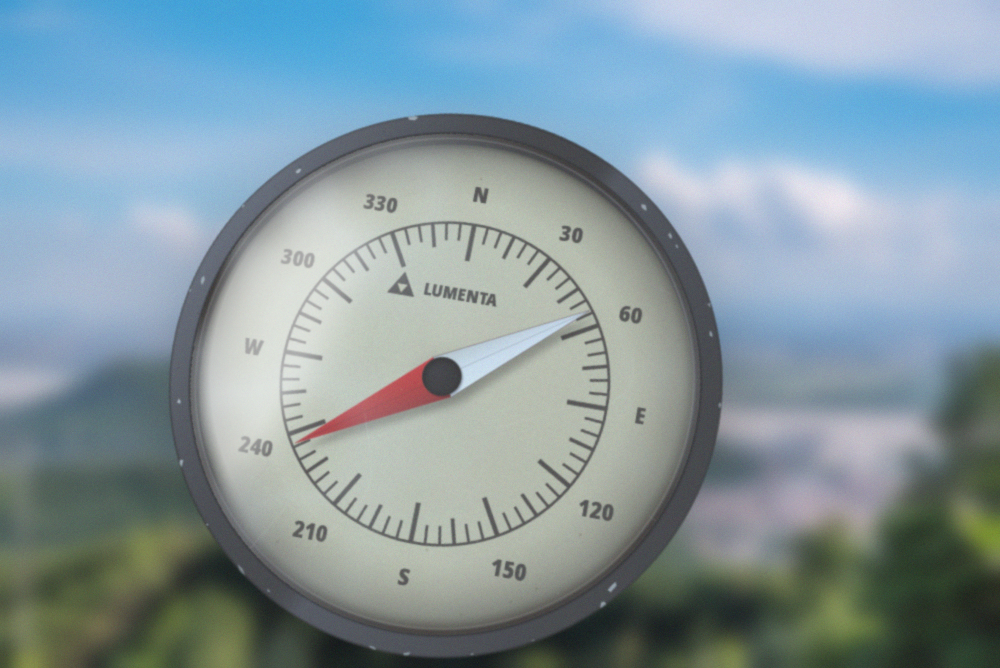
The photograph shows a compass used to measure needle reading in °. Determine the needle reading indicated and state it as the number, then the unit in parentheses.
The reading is 235 (°)
